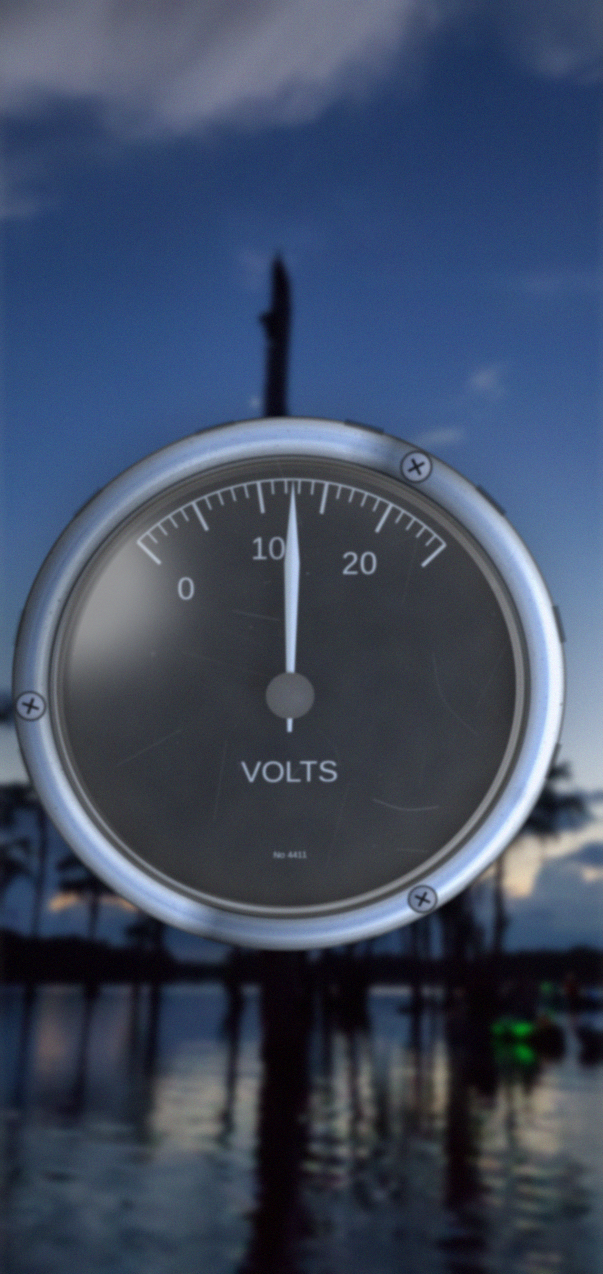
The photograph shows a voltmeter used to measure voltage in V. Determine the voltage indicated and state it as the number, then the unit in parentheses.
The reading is 12.5 (V)
